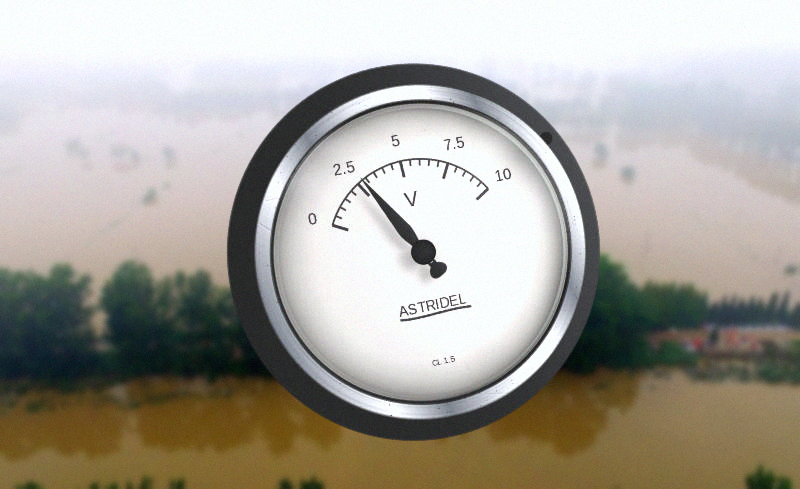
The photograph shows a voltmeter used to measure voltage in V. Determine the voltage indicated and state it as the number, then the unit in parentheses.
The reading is 2.75 (V)
